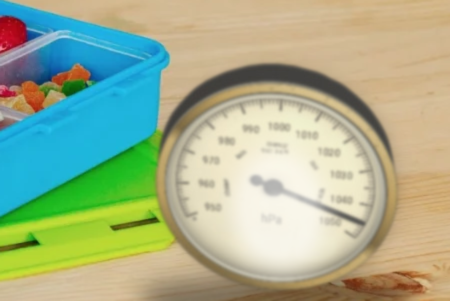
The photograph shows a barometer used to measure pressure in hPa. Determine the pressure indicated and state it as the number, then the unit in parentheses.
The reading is 1045 (hPa)
